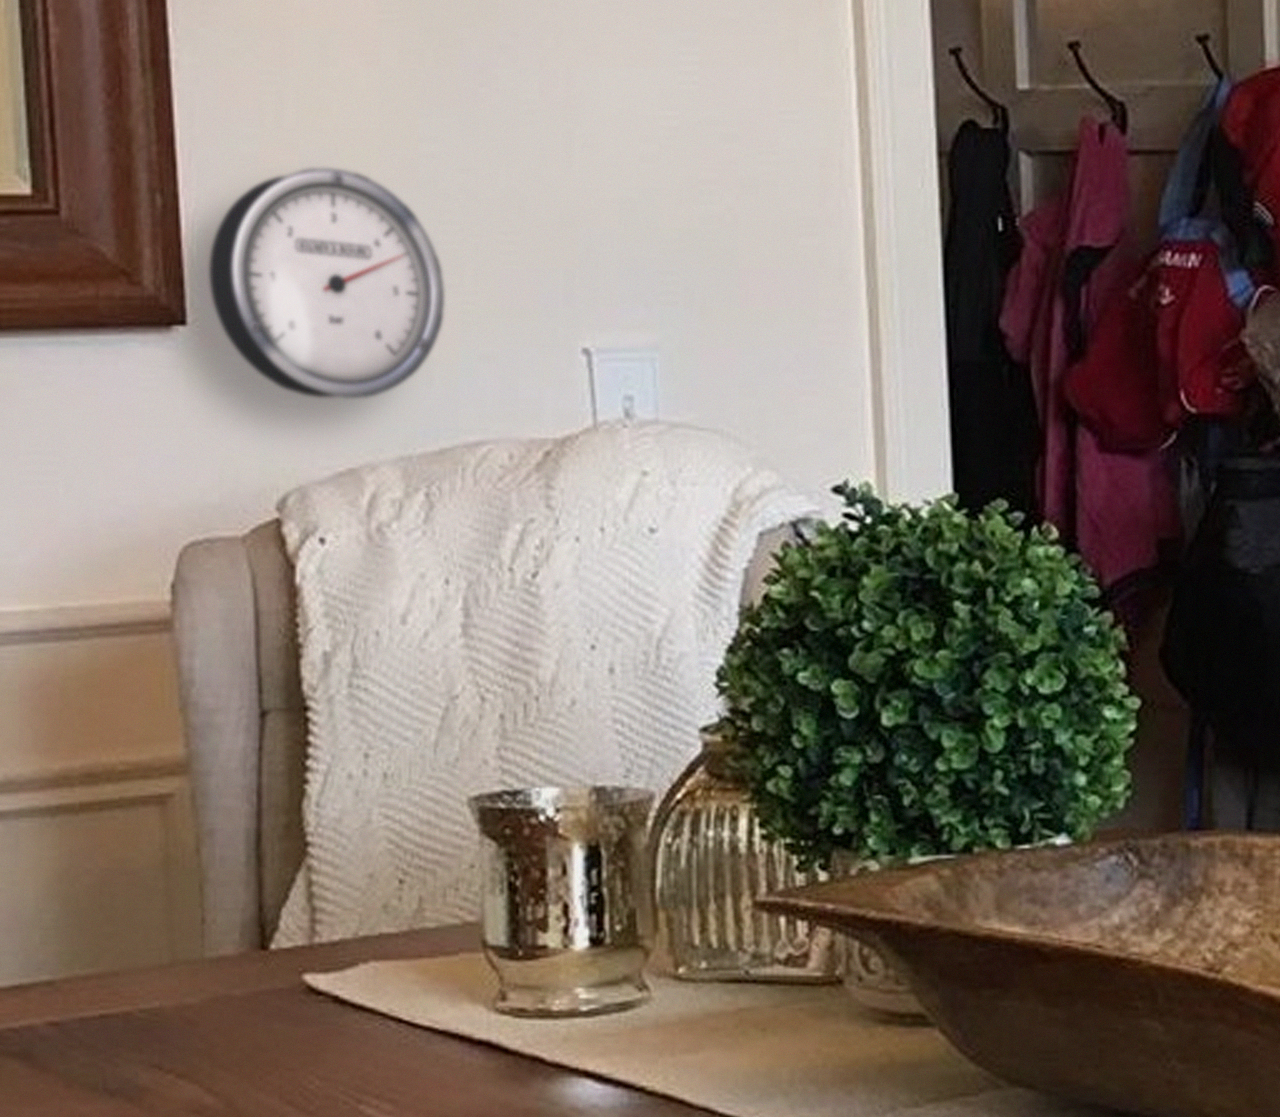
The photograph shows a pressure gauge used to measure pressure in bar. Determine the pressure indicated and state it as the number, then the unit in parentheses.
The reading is 4.4 (bar)
